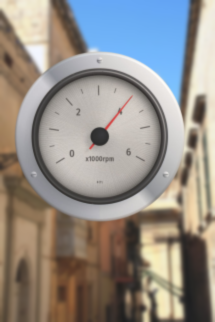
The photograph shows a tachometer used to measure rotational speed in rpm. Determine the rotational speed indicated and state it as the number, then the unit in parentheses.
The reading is 4000 (rpm)
